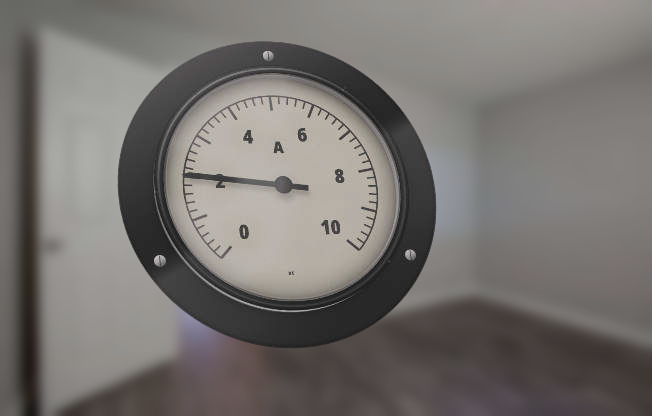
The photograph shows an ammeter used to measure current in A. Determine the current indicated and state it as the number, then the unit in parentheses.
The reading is 2 (A)
